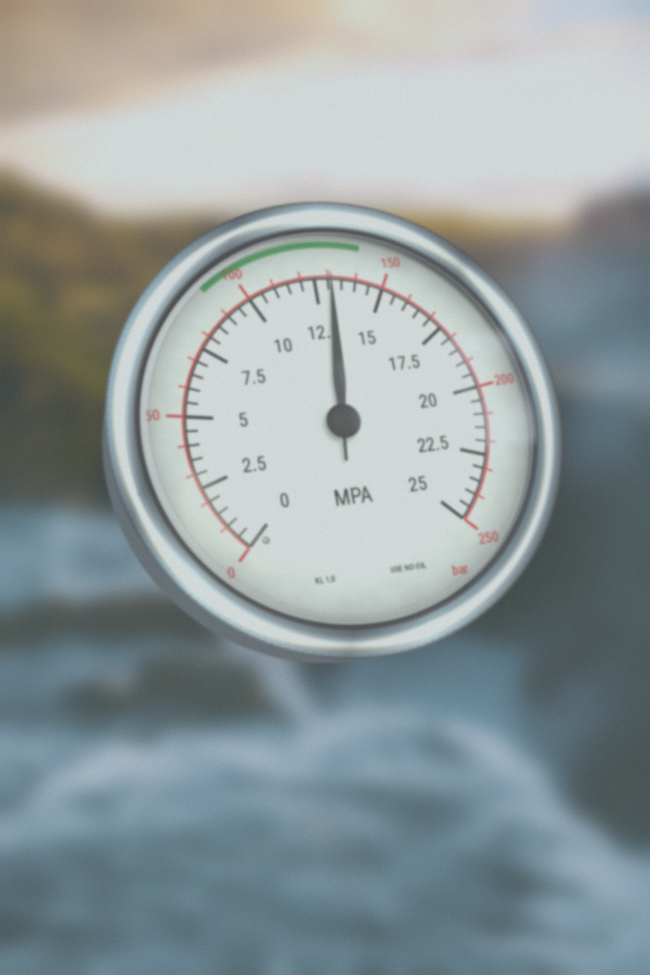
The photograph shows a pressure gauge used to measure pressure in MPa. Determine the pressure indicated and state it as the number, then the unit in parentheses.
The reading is 13 (MPa)
